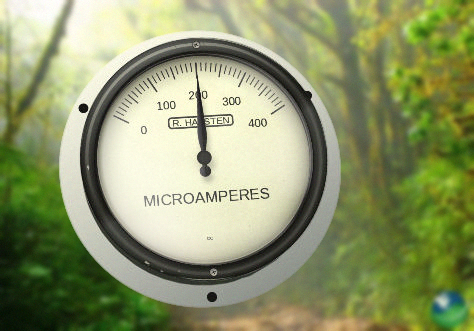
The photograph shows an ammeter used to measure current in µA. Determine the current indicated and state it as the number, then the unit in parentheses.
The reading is 200 (µA)
